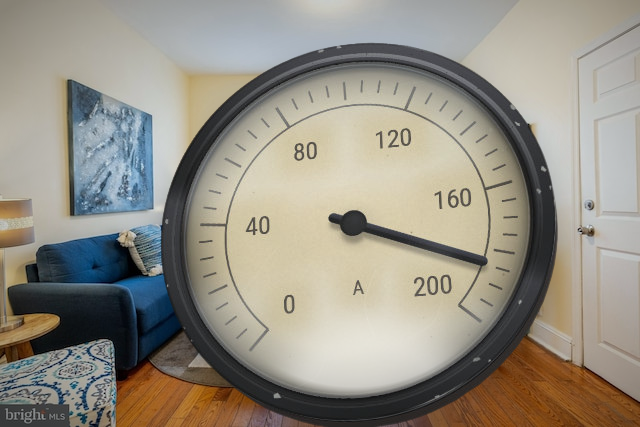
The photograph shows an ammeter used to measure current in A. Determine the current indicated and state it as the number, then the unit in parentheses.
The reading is 185 (A)
